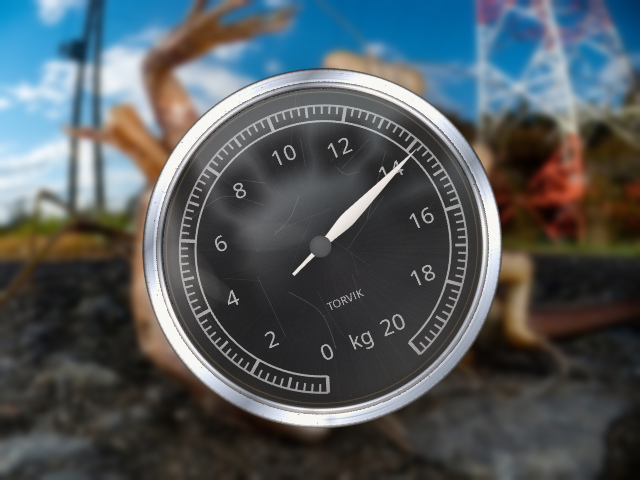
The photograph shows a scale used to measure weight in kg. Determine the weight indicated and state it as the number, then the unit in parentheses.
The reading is 14.2 (kg)
